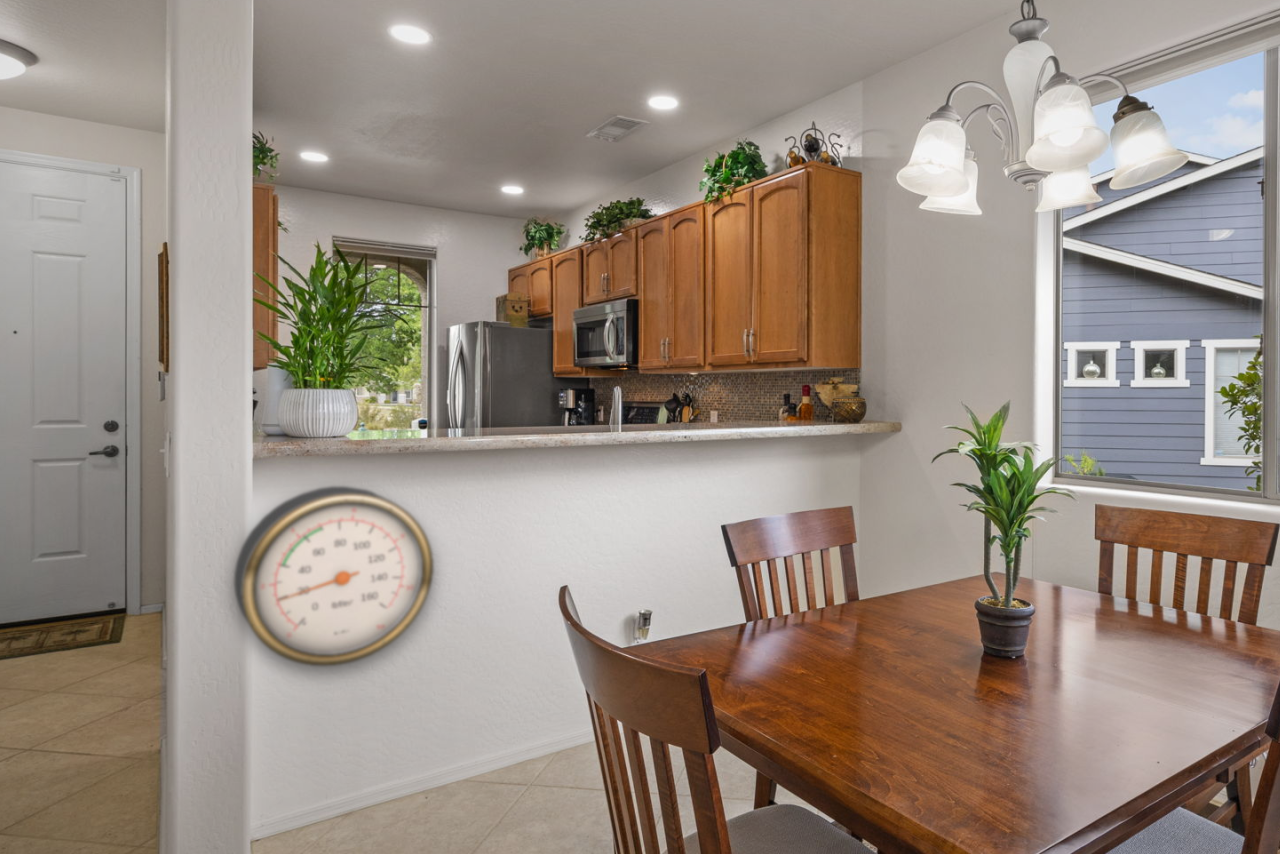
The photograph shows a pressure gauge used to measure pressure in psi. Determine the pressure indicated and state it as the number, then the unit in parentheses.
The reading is 20 (psi)
